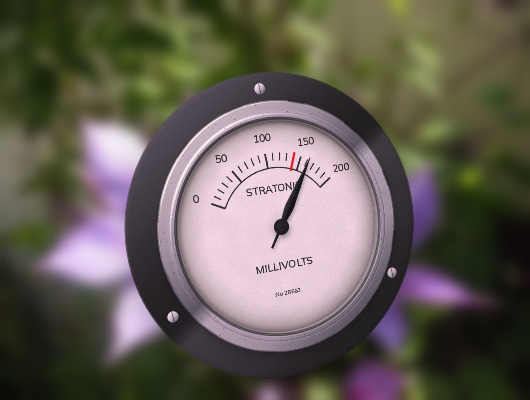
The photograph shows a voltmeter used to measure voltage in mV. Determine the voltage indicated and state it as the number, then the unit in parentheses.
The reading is 160 (mV)
